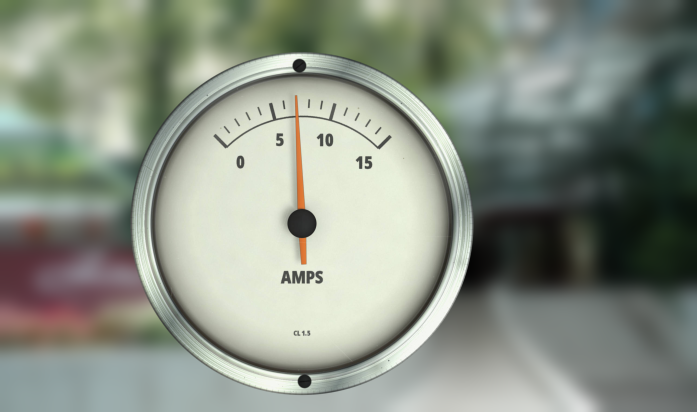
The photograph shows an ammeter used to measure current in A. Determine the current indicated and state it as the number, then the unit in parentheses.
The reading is 7 (A)
